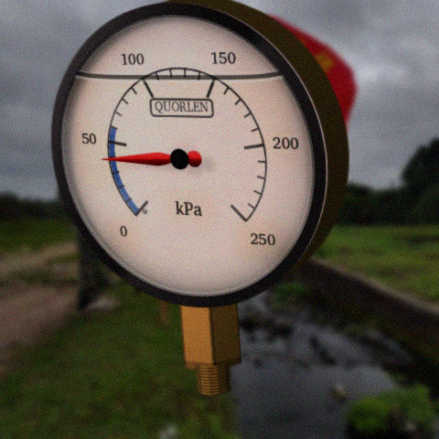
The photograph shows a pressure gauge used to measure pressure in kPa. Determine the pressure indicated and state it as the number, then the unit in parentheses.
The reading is 40 (kPa)
